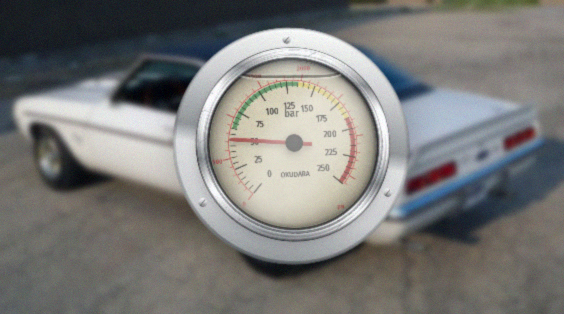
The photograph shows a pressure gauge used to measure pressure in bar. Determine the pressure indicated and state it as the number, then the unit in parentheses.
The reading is 50 (bar)
